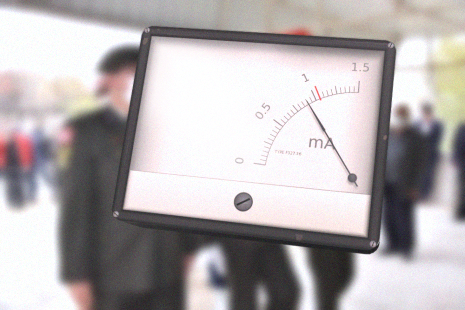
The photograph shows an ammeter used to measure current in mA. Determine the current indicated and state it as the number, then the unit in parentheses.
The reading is 0.9 (mA)
